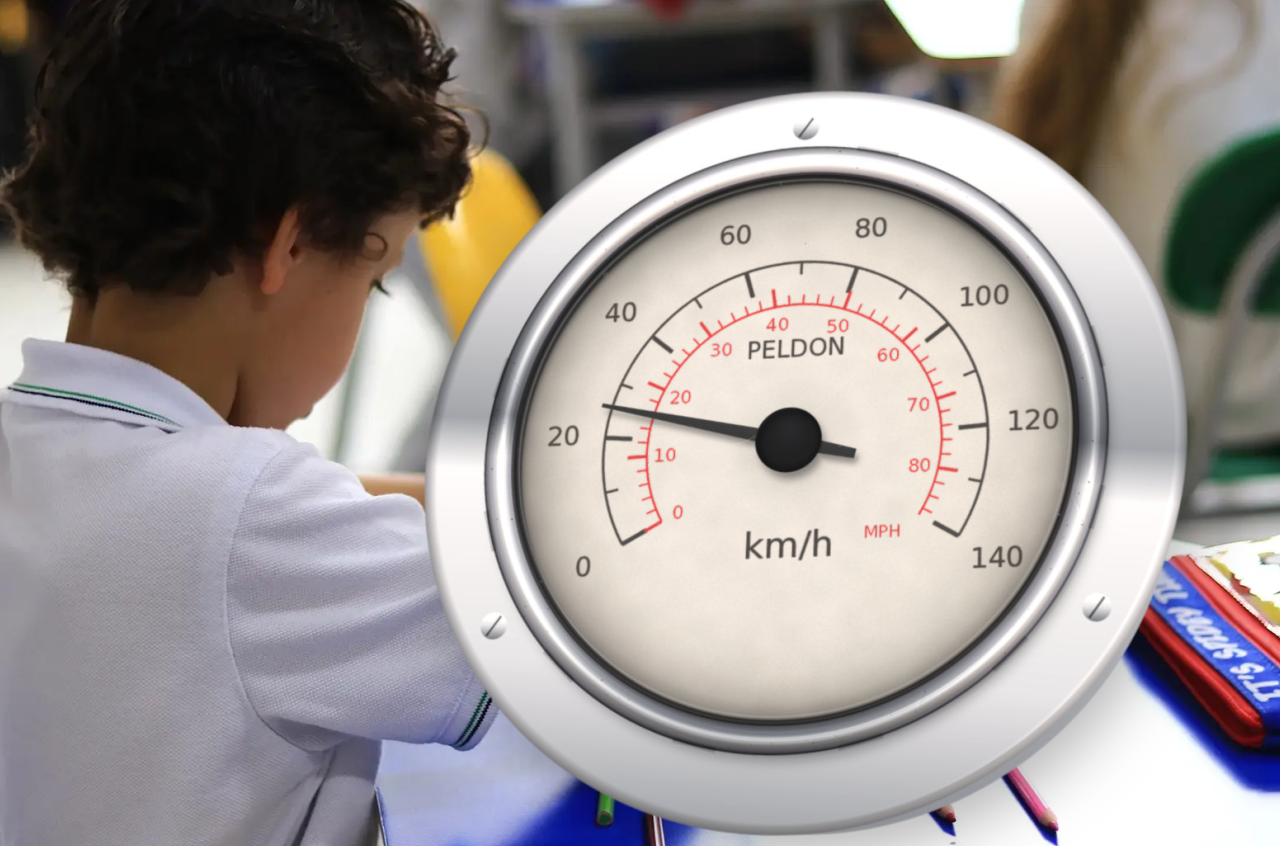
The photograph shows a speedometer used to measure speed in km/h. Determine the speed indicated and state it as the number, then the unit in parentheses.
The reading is 25 (km/h)
